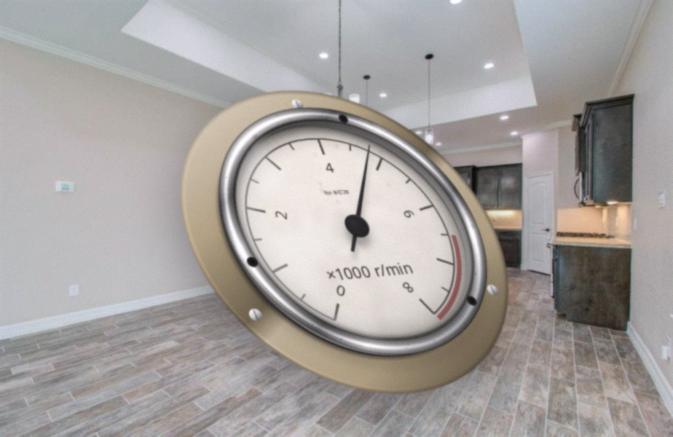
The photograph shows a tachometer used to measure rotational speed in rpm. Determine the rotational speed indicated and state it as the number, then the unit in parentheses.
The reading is 4750 (rpm)
